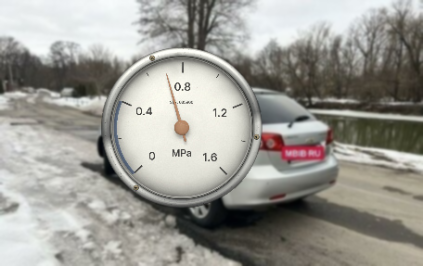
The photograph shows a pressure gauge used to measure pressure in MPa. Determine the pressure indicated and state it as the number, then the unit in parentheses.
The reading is 0.7 (MPa)
